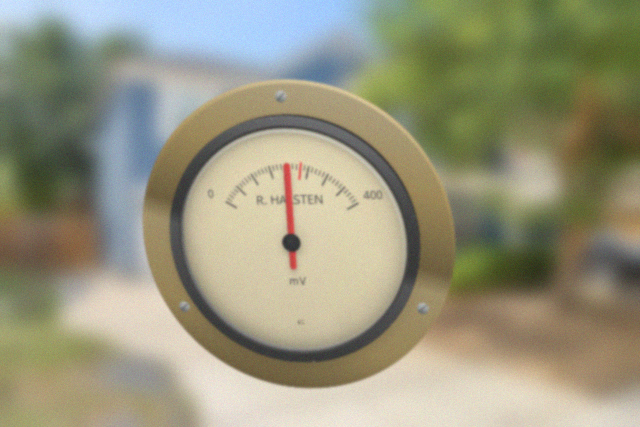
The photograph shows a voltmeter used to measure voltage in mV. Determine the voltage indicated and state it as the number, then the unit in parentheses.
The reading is 200 (mV)
